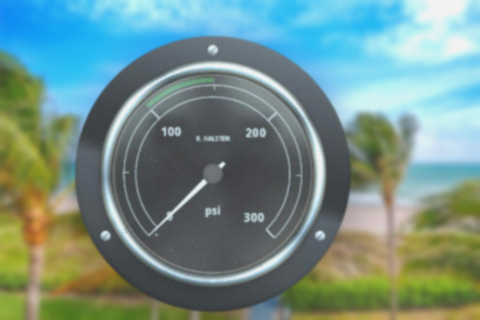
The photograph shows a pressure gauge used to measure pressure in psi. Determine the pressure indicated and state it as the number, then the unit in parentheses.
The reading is 0 (psi)
